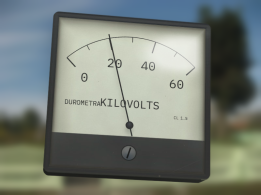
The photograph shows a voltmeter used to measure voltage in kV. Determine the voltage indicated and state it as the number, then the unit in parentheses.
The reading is 20 (kV)
